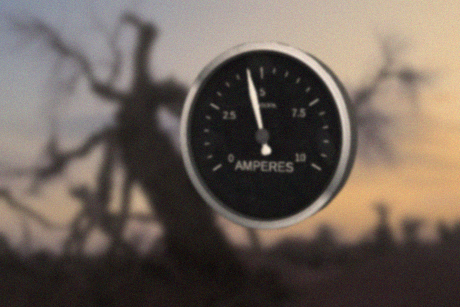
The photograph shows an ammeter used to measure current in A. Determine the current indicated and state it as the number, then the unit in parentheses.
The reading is 4.5 (A)
